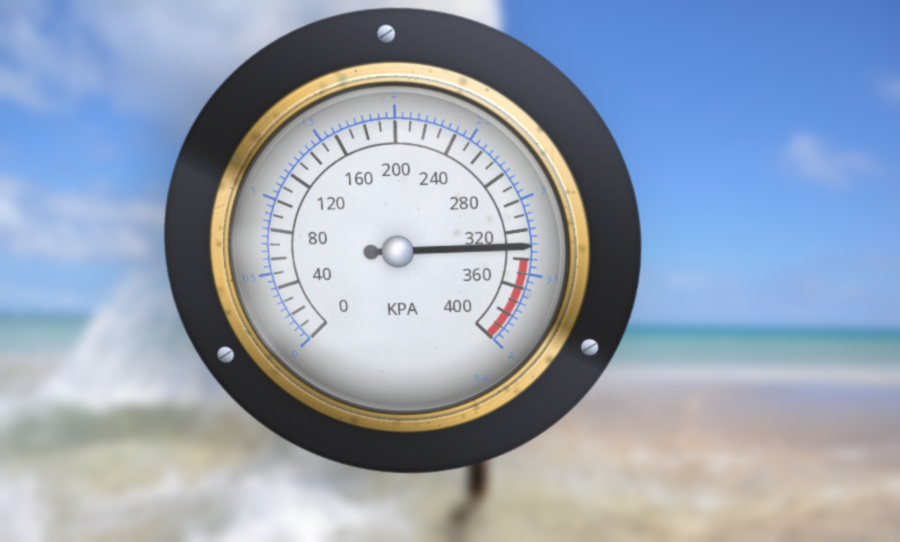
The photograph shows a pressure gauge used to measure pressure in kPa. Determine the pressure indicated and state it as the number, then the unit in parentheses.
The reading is 330 (kPa)
